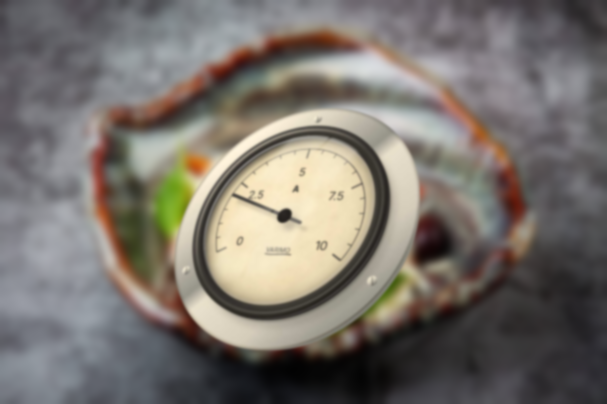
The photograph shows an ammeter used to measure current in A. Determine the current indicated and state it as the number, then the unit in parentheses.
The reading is 2 (A)
